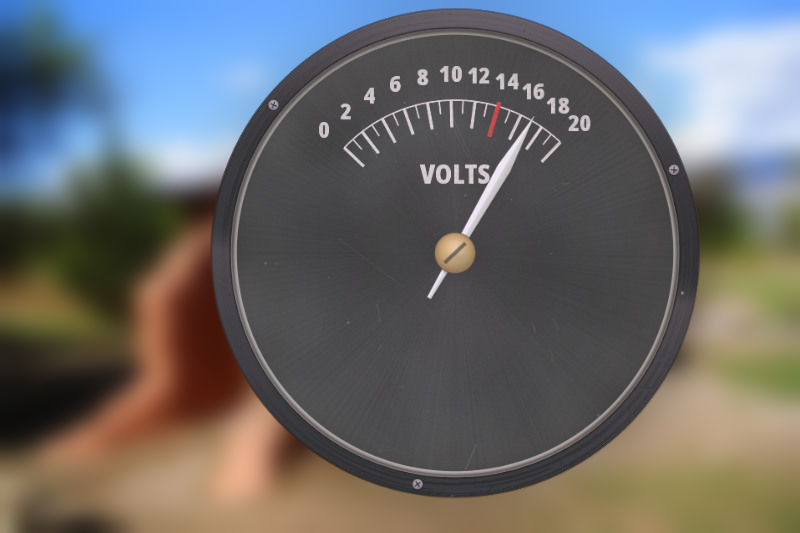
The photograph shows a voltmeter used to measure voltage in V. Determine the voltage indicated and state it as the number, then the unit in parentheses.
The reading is 17 (V)
